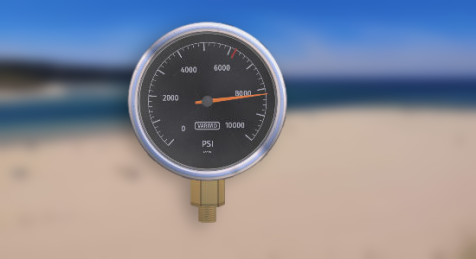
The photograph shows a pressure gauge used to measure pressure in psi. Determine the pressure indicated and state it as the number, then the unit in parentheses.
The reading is 8200 (psi)
